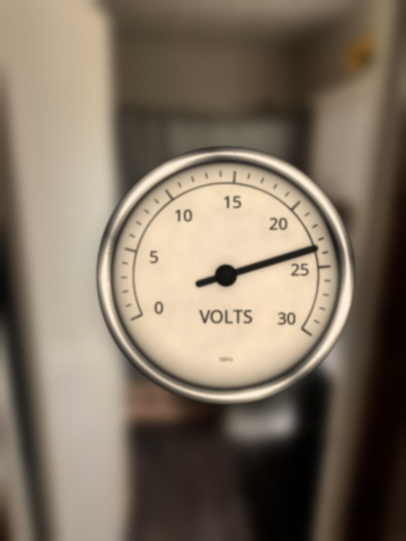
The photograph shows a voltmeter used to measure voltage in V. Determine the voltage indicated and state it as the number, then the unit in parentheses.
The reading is 23.5 (V)
